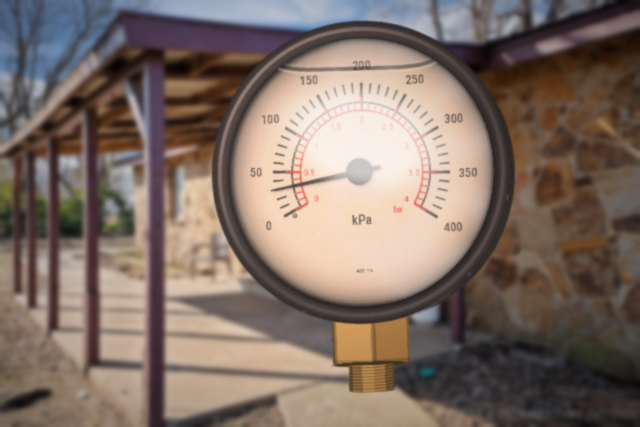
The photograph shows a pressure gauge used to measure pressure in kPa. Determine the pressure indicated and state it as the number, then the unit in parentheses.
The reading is 30 (kPa)
